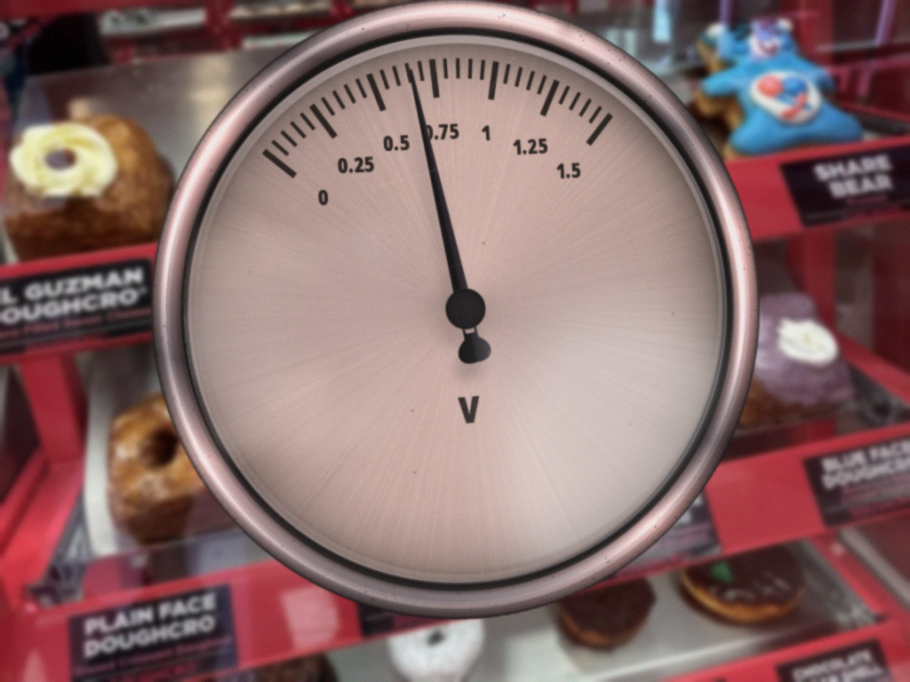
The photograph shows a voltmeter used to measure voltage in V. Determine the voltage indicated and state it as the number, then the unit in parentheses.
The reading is 0.65 (V)
